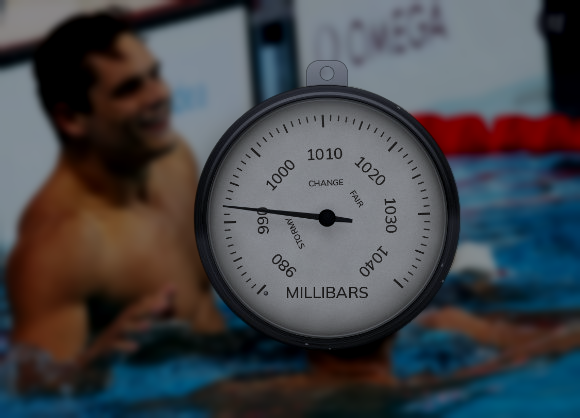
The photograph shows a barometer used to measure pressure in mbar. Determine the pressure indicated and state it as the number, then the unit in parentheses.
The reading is 992 (mbar)
